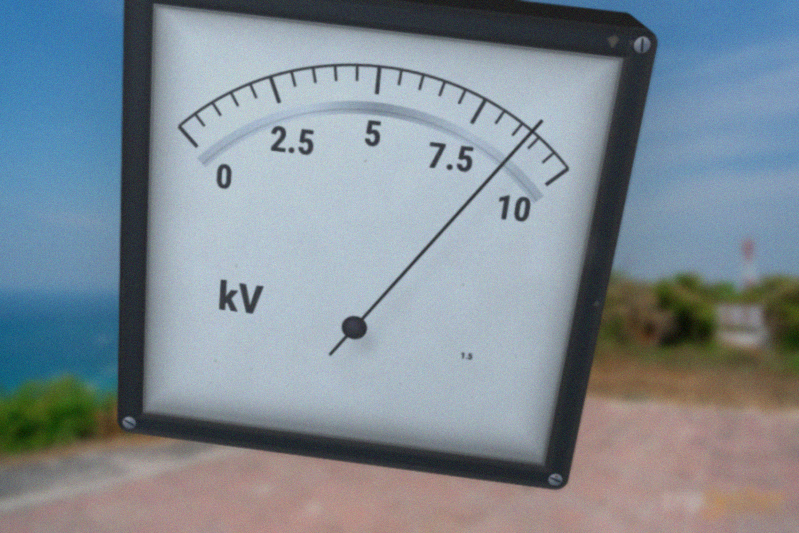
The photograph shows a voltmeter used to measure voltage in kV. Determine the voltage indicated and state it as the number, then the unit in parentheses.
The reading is 8.75 (kV)
